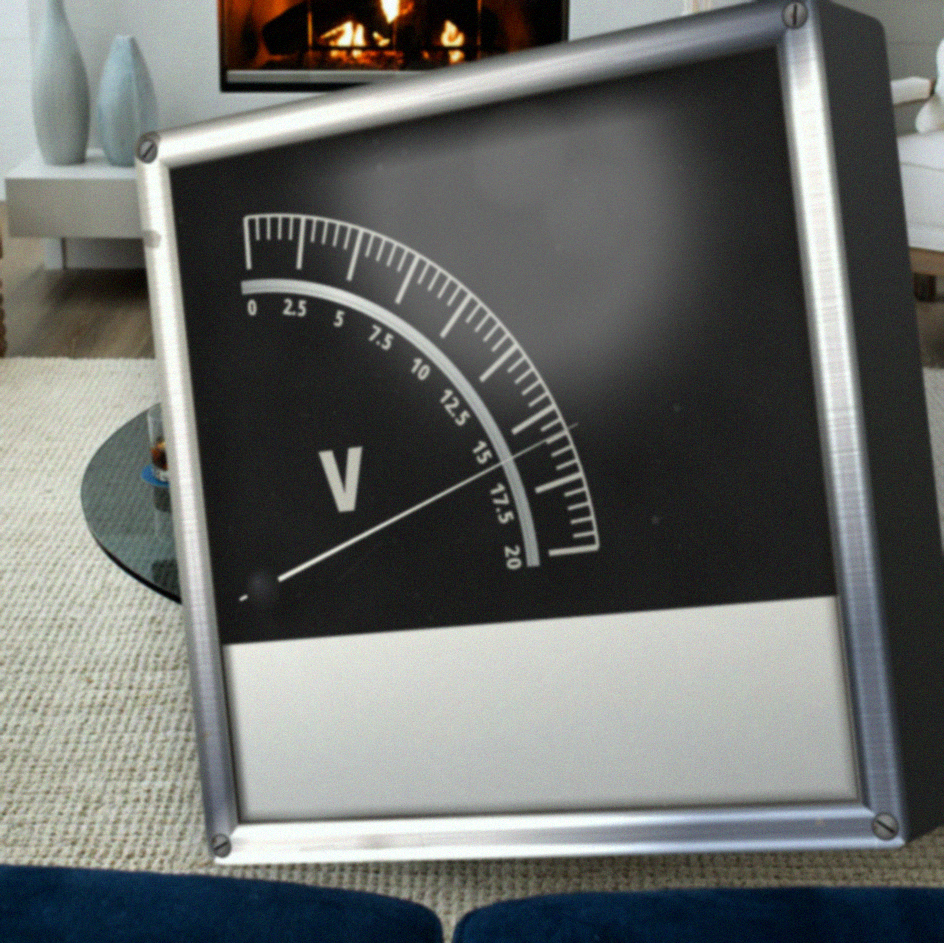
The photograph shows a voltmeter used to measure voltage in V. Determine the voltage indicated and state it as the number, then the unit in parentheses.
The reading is 16 (V)
